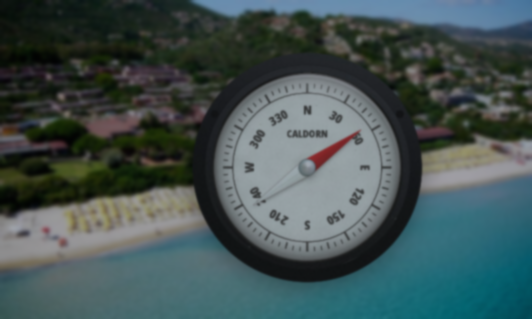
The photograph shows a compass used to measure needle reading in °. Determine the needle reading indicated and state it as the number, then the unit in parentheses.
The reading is 55 (°)
